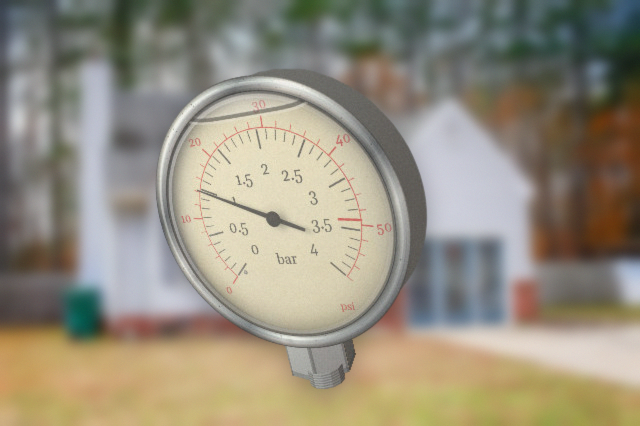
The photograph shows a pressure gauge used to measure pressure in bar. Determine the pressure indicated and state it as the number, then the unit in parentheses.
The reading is 1 (bar)
